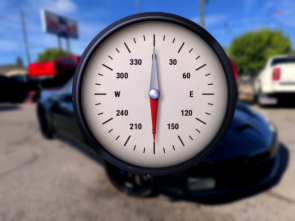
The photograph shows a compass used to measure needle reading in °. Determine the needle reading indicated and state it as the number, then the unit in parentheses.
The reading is 180 (°)
